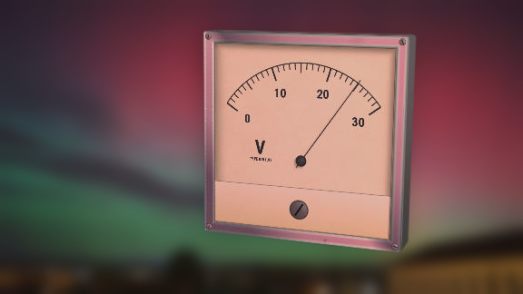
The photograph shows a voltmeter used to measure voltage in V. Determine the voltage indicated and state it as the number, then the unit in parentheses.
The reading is 25 (V)
